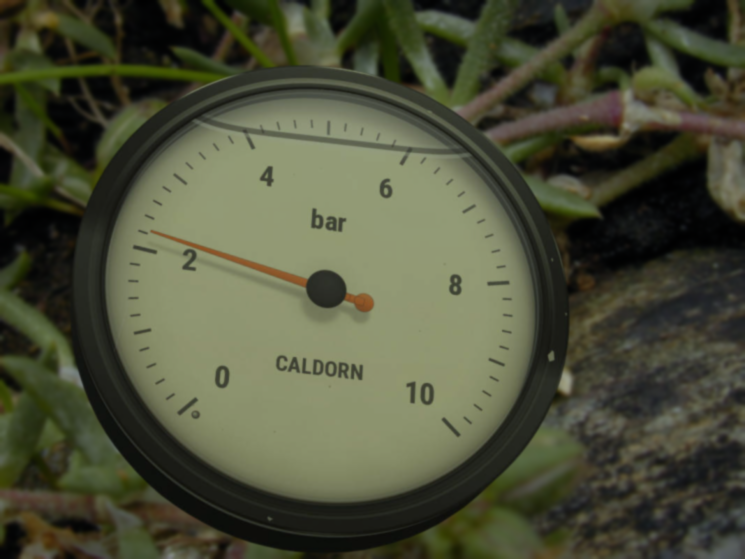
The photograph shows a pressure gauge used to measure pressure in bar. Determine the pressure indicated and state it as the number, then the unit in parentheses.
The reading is 2.2 (bar)
